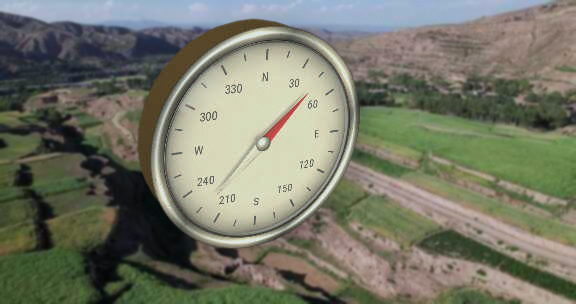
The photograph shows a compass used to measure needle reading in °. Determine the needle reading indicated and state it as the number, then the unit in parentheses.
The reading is 45 (°)
